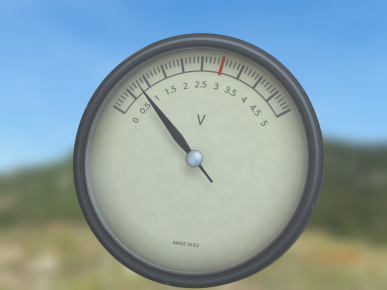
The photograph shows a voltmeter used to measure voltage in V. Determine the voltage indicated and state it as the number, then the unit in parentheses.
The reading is 0.8 (V)
